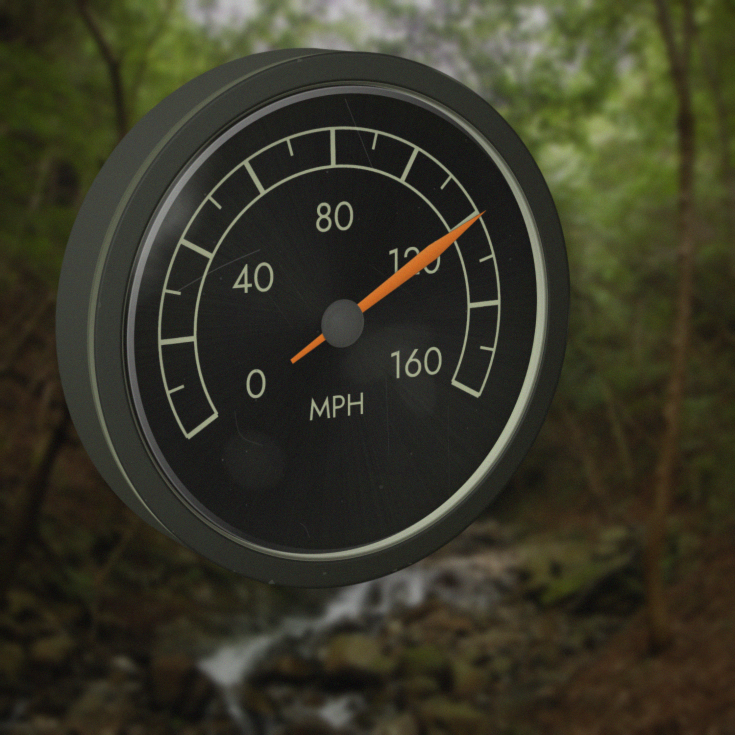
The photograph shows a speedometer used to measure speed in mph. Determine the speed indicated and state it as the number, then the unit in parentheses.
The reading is 120 (mph)
